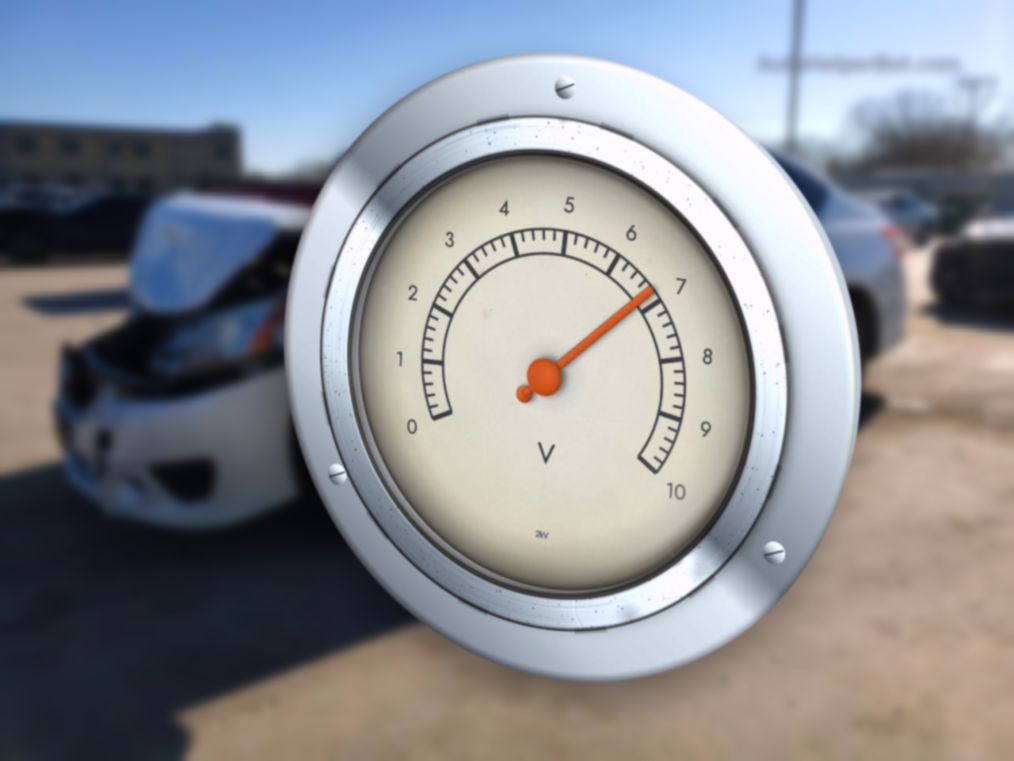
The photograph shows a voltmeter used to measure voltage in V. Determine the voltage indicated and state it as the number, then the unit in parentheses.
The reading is 6.8 (V)
